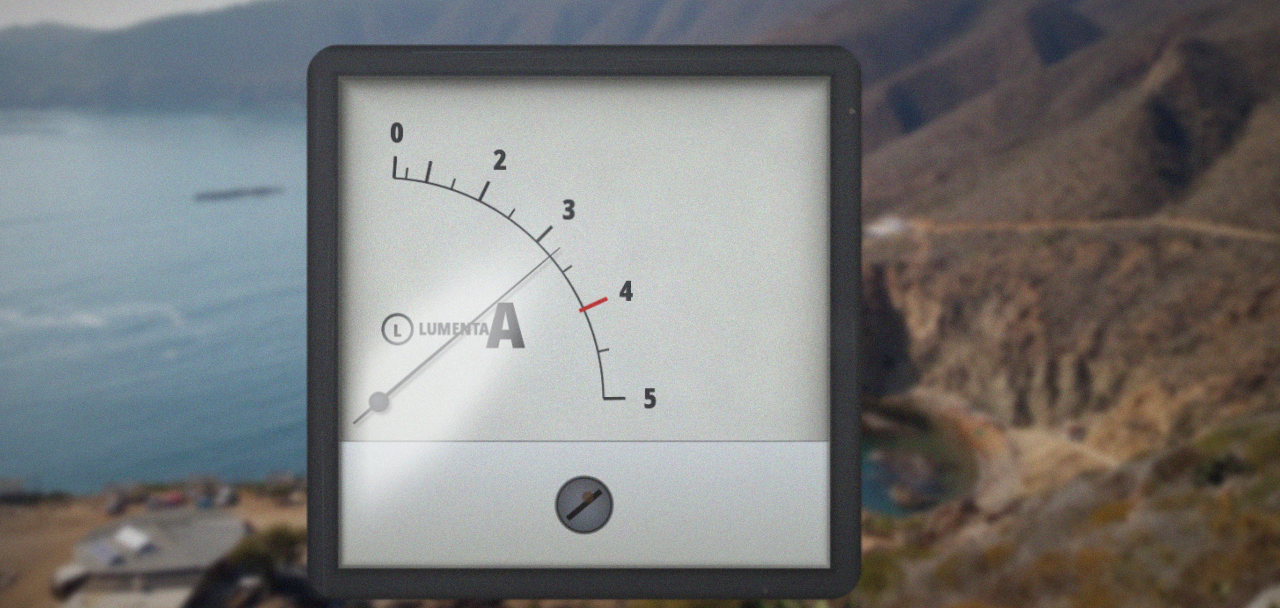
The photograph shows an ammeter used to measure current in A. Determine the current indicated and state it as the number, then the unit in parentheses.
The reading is 3.25 (A)
